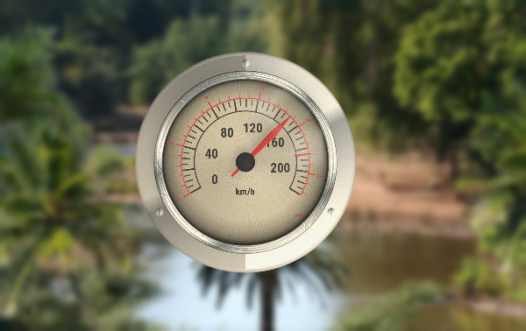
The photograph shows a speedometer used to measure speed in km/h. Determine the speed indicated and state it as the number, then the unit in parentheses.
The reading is 150 (km/h)
